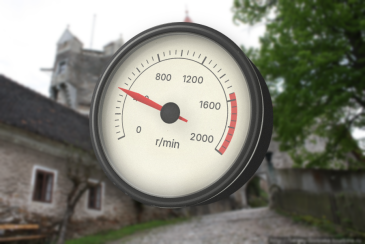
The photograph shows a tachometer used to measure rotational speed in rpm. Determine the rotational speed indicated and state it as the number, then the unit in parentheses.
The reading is 400 (rpm)
